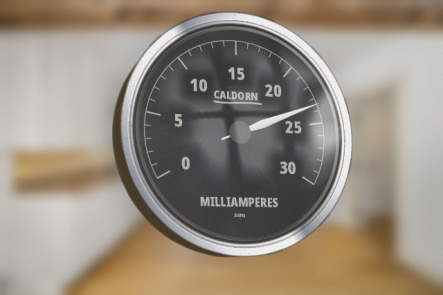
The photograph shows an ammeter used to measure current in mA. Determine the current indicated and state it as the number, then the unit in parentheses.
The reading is 23.5 (mA)
